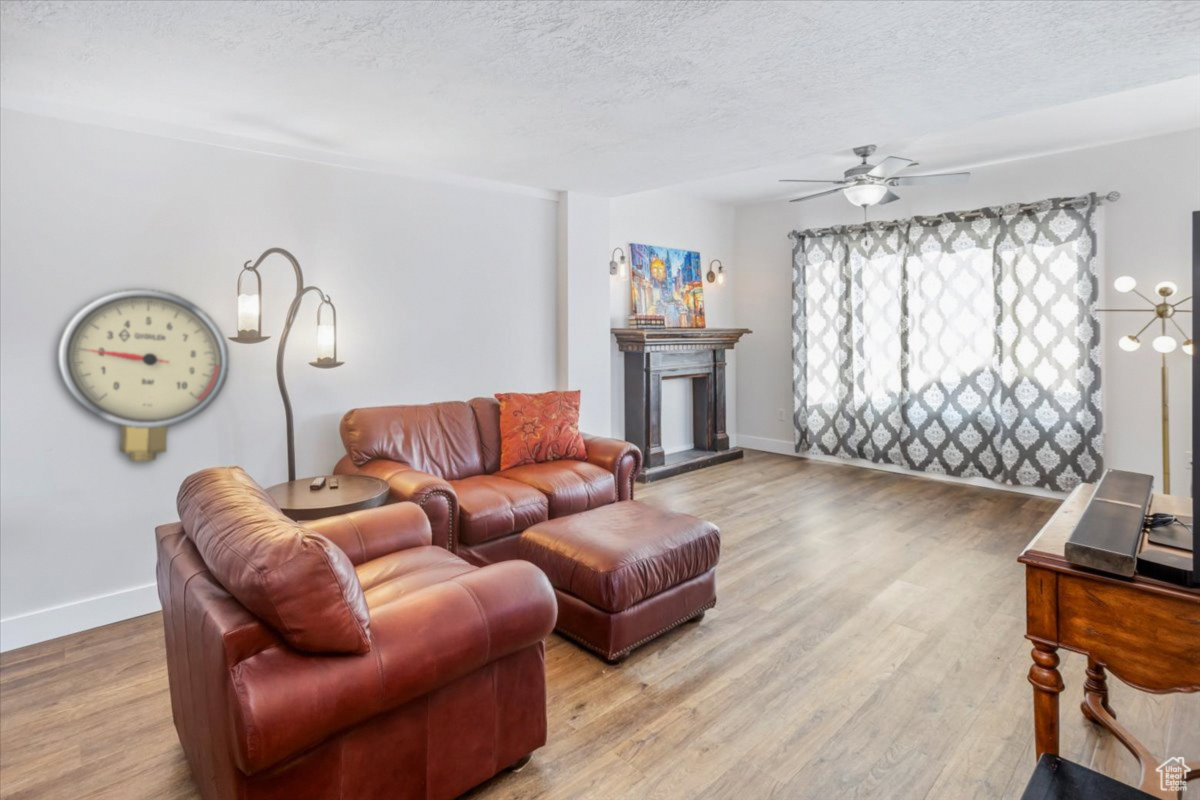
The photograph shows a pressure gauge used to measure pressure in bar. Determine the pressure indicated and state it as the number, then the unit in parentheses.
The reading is 2 (bar)
